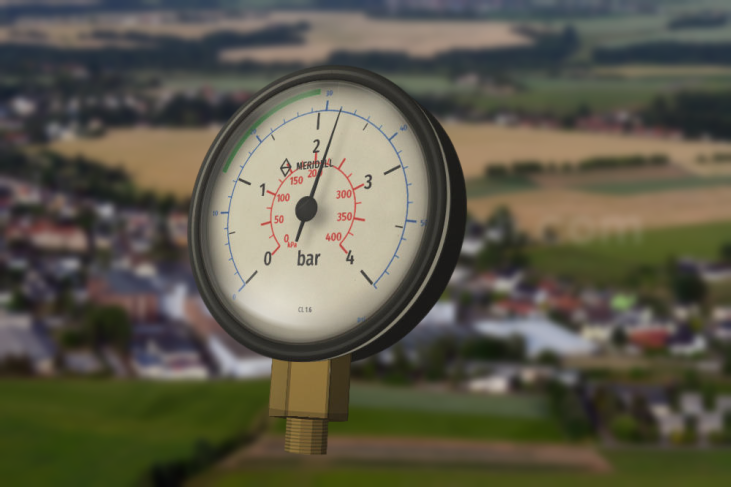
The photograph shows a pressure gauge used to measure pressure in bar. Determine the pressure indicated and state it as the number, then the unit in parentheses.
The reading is 2.25 (bar)
